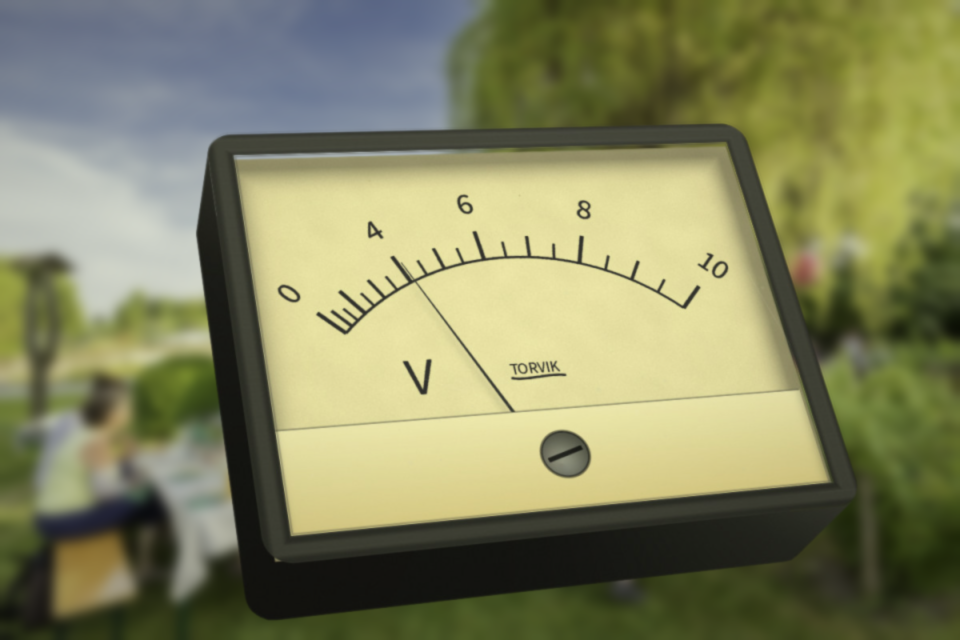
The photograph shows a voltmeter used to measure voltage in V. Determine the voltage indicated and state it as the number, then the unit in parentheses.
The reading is 4 (V)
